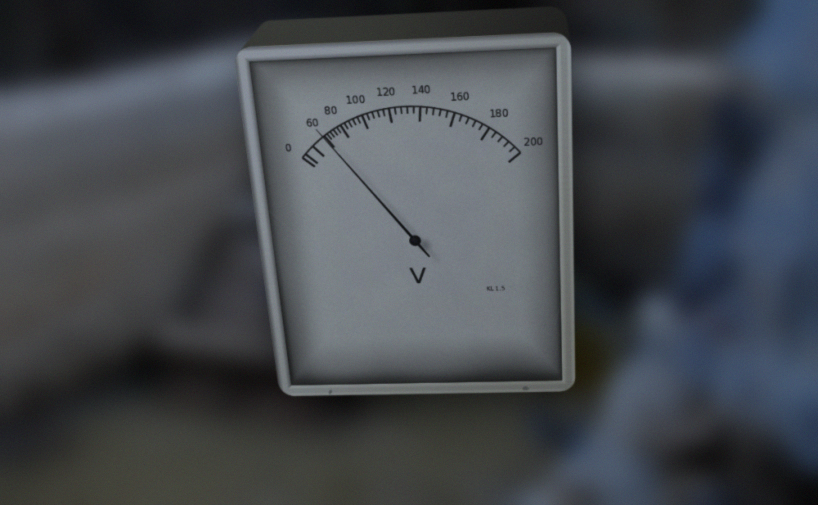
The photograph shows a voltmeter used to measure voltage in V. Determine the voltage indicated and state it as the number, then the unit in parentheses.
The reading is 60 (V)
